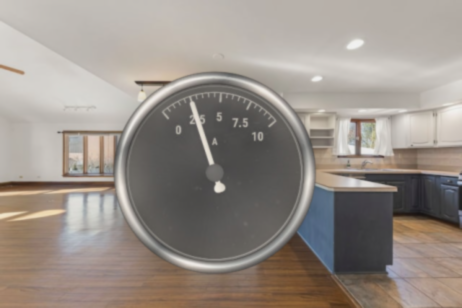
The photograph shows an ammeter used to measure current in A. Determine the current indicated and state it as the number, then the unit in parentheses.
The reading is 2.5 (A)
